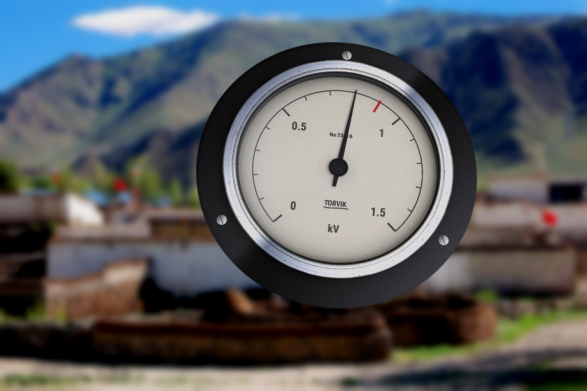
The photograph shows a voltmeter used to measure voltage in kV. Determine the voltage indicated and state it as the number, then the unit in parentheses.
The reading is 0.8 (kV)
